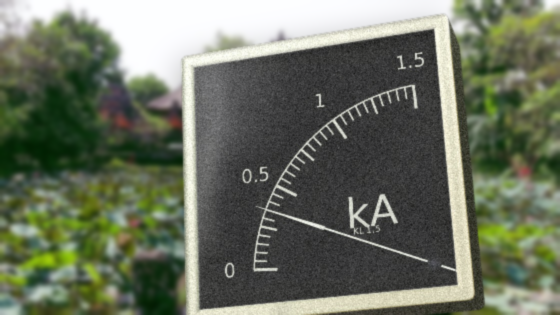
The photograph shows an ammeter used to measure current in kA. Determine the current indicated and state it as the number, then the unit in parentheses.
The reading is 0.35 (kA)
